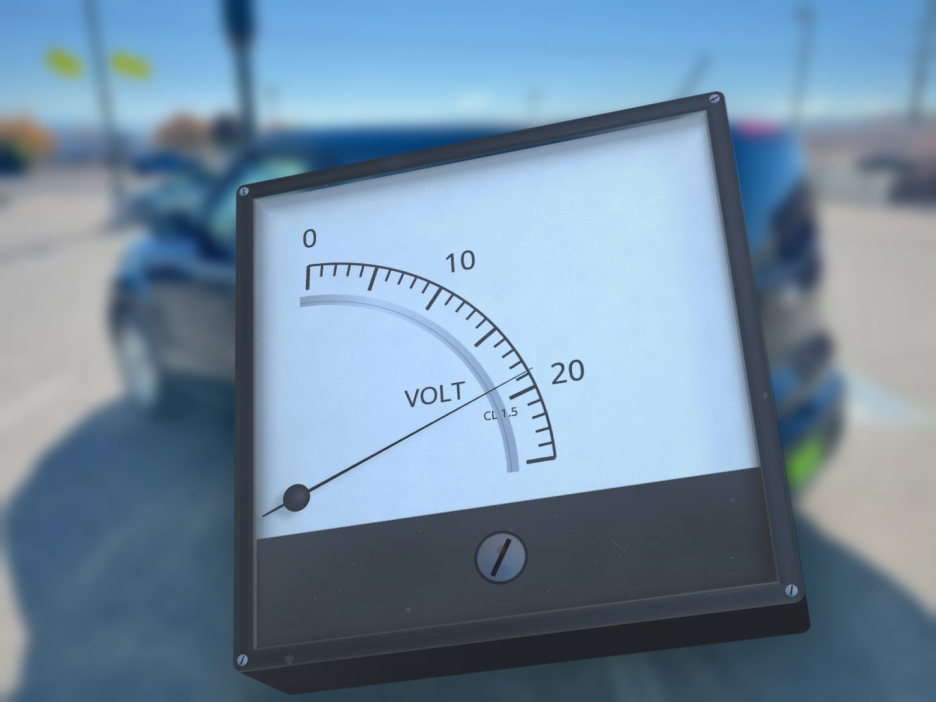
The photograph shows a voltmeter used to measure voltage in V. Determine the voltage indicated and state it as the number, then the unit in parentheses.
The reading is 19 (V)
